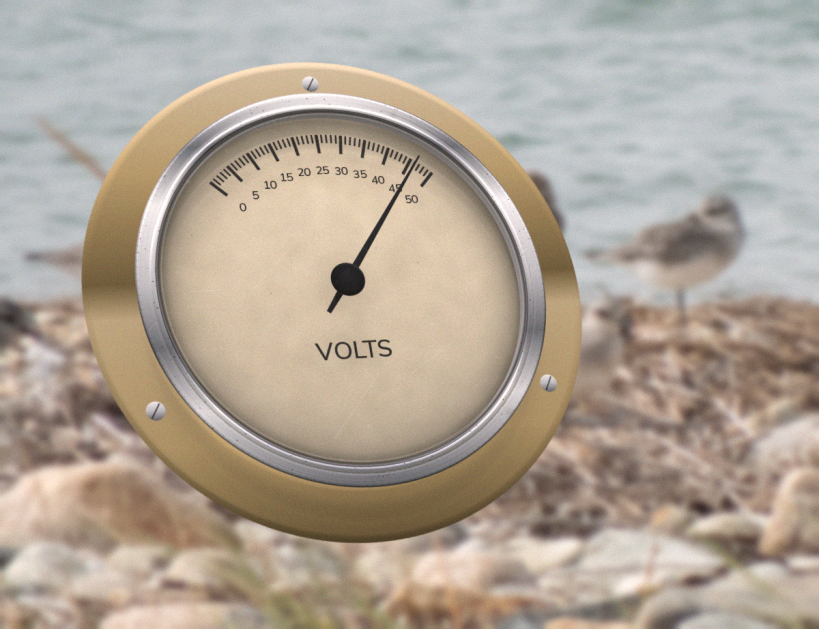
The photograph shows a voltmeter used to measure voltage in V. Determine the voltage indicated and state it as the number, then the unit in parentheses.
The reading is 46 (V)
